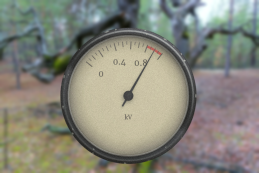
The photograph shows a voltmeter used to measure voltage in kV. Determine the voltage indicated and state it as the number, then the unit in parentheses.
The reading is 0.9 (kV)
